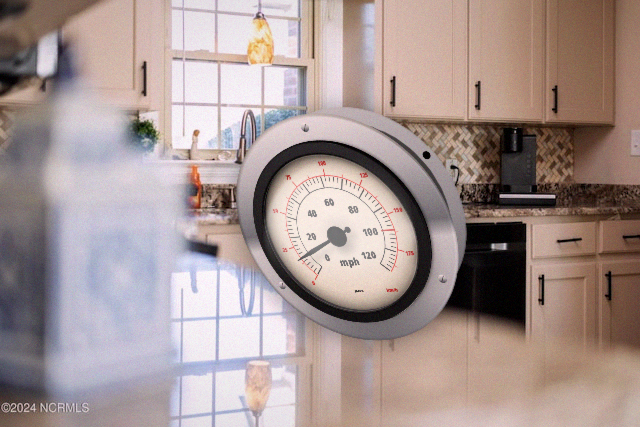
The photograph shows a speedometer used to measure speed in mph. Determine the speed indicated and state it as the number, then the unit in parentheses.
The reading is 10 (mph)
